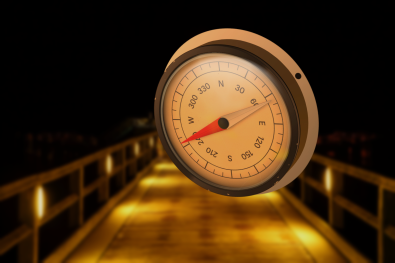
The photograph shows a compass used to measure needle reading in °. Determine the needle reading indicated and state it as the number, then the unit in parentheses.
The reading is 245 (°)
